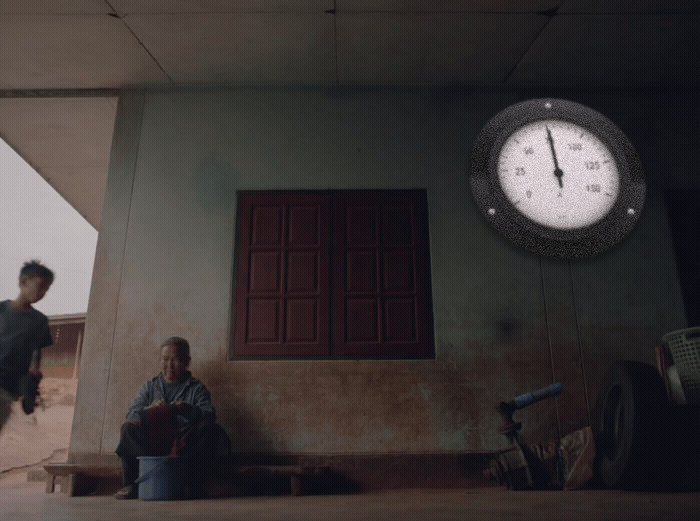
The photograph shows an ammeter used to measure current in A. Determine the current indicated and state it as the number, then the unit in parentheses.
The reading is 75 (A)
